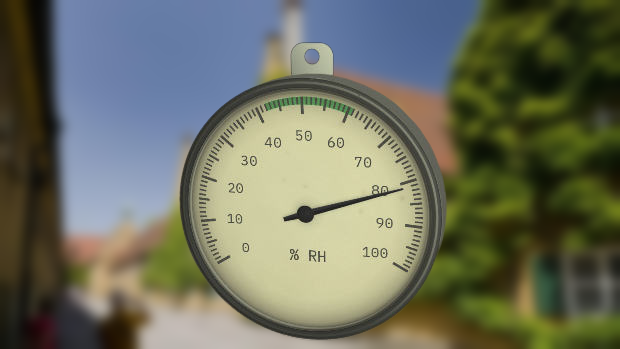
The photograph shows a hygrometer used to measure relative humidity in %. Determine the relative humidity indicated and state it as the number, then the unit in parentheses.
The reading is 81 (%)
